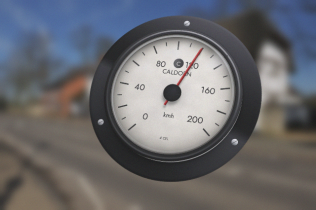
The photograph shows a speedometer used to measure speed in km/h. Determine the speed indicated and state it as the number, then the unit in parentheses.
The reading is 120 (km/h)
